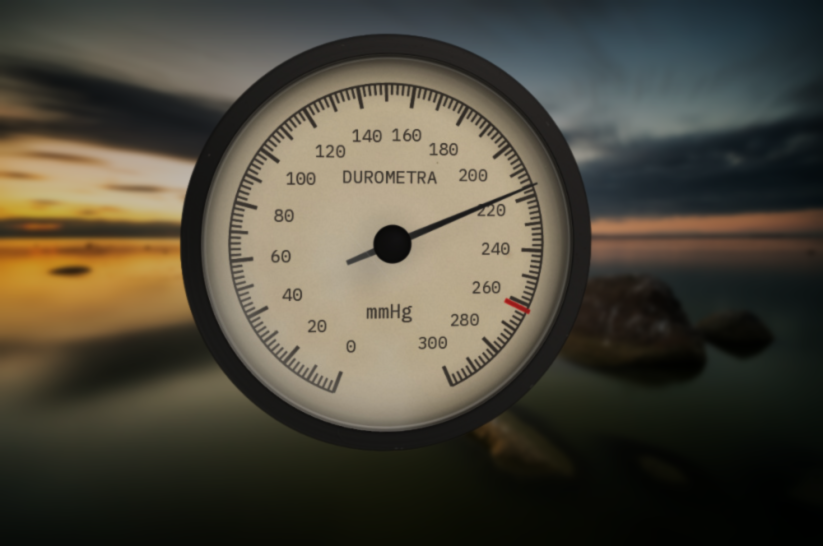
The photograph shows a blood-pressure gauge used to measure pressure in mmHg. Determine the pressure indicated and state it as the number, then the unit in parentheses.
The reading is 216 (mmHg)
